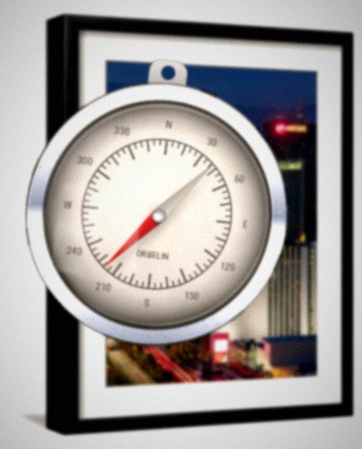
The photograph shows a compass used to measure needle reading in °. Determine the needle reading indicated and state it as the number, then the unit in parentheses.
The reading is 220 (°)
